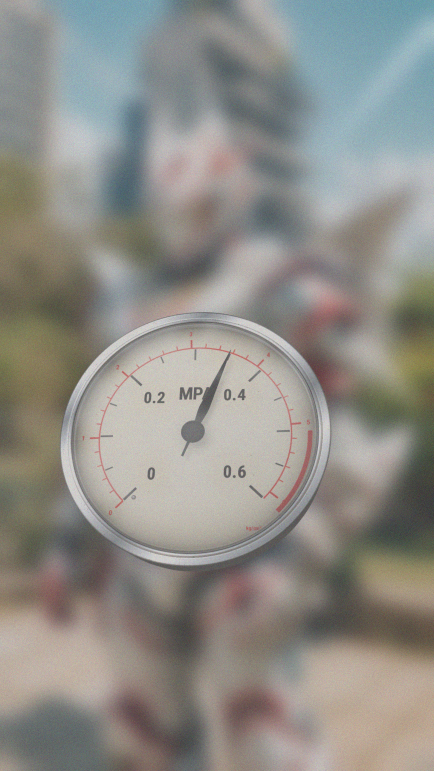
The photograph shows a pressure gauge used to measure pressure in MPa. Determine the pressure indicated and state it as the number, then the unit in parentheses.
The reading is 0.35 (MPa)
